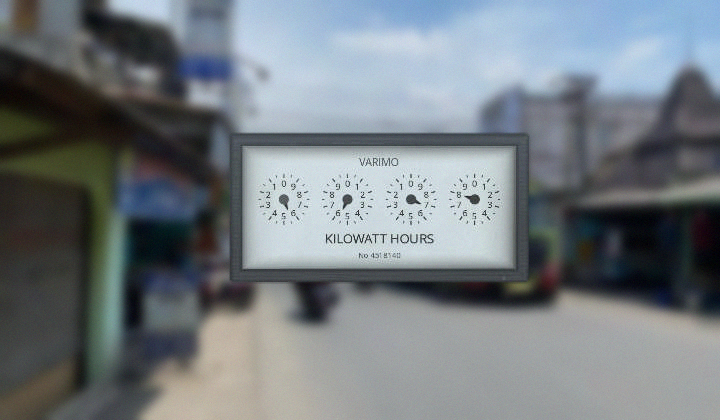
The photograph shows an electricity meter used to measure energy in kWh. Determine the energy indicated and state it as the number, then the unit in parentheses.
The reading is 5568 (kWh)
